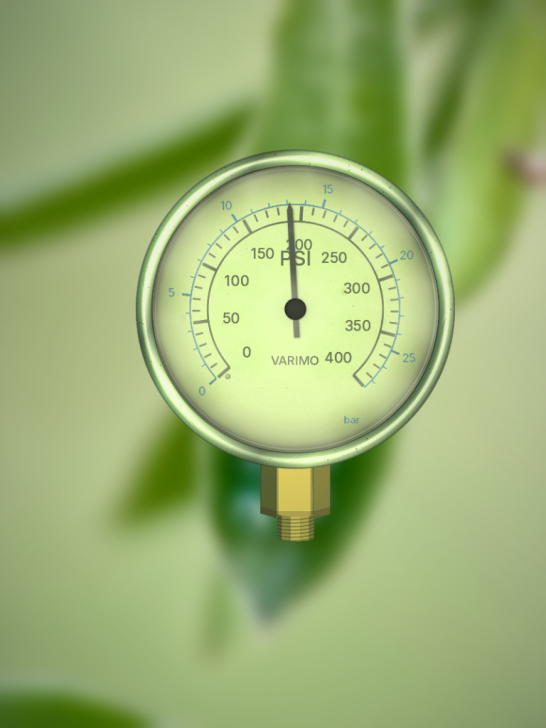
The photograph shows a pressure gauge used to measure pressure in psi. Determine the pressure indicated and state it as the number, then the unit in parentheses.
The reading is 190 (psi)
